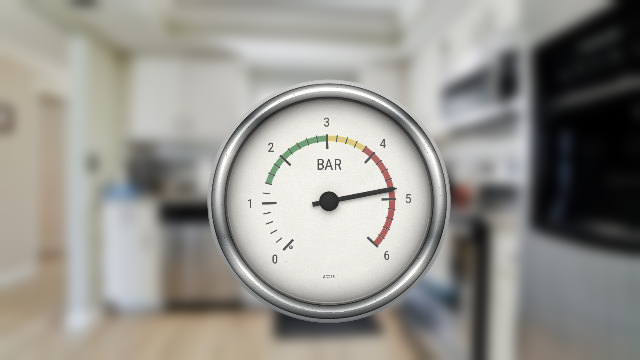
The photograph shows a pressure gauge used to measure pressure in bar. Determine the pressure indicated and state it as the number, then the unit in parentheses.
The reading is 4.8 (bar)
